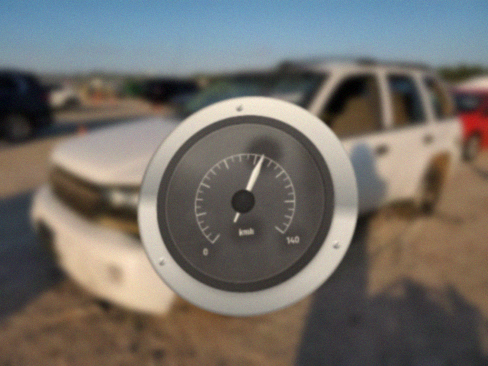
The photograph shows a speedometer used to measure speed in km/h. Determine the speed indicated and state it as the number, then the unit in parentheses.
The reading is 85 (km/h)
